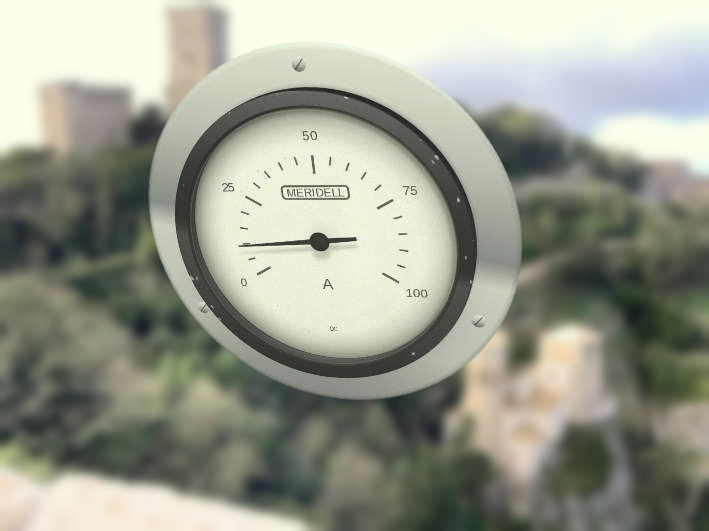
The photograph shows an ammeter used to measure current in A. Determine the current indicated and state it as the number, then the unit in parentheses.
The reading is 10 (A)
